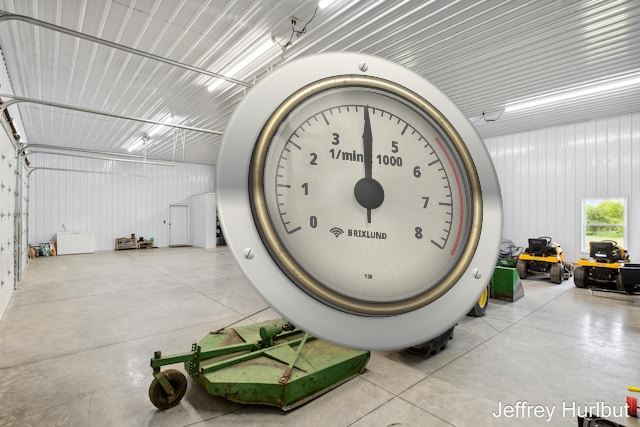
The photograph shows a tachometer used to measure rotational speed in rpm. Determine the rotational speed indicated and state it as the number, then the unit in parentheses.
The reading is 4000 (rpm)
